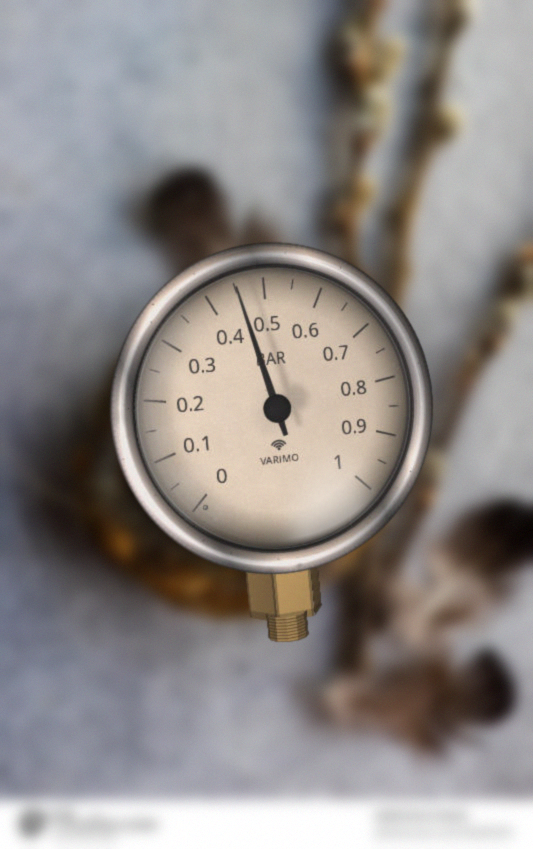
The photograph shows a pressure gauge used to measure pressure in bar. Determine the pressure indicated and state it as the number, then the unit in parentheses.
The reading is 0.45 (bar)
